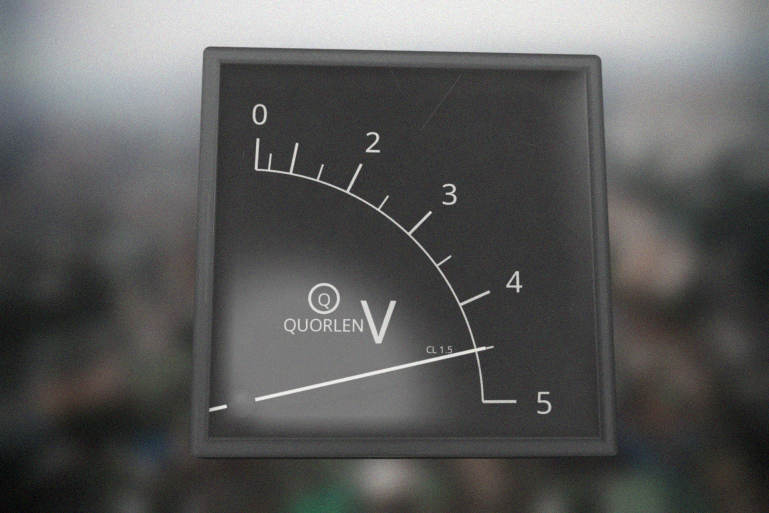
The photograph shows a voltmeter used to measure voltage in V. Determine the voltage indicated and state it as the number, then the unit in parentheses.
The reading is 4.5 (V)
